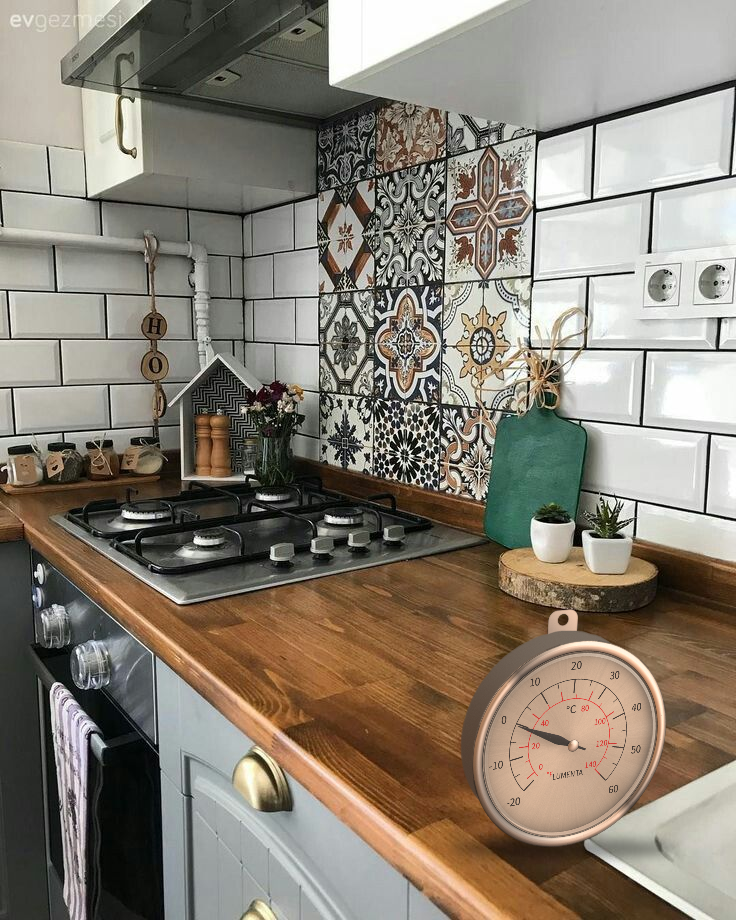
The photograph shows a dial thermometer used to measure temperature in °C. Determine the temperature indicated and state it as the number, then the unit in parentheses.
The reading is 0 (°C)
